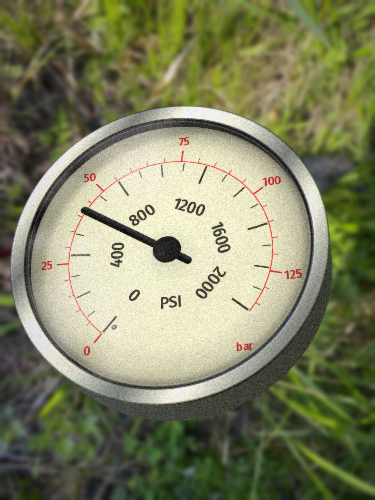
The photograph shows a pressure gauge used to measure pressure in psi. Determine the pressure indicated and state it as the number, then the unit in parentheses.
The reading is 600 (psi)
